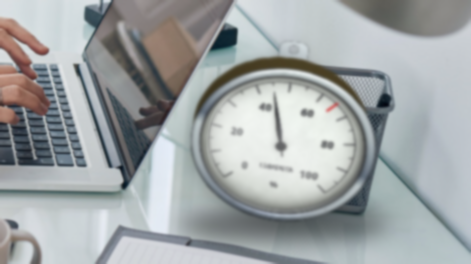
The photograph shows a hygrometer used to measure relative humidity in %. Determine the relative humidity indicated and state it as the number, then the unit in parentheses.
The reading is 45 (%)
